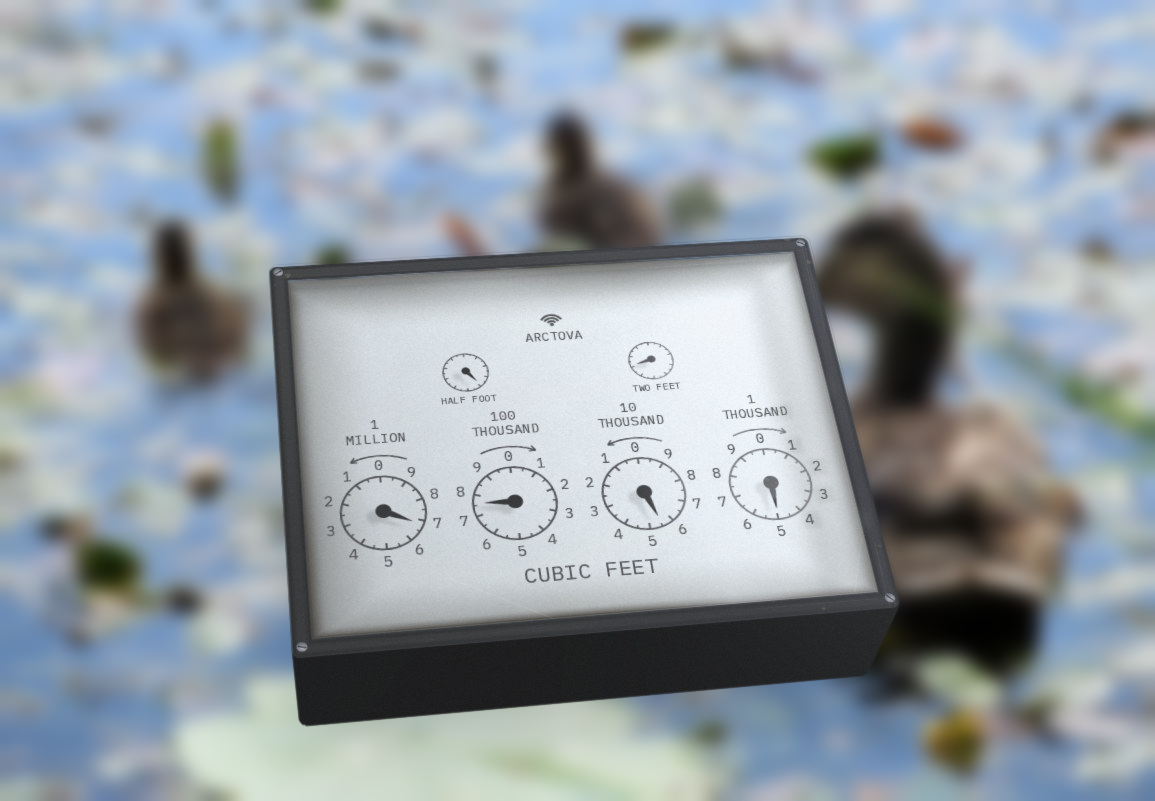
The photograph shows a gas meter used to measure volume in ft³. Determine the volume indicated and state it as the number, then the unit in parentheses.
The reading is 675500 (ft³)
